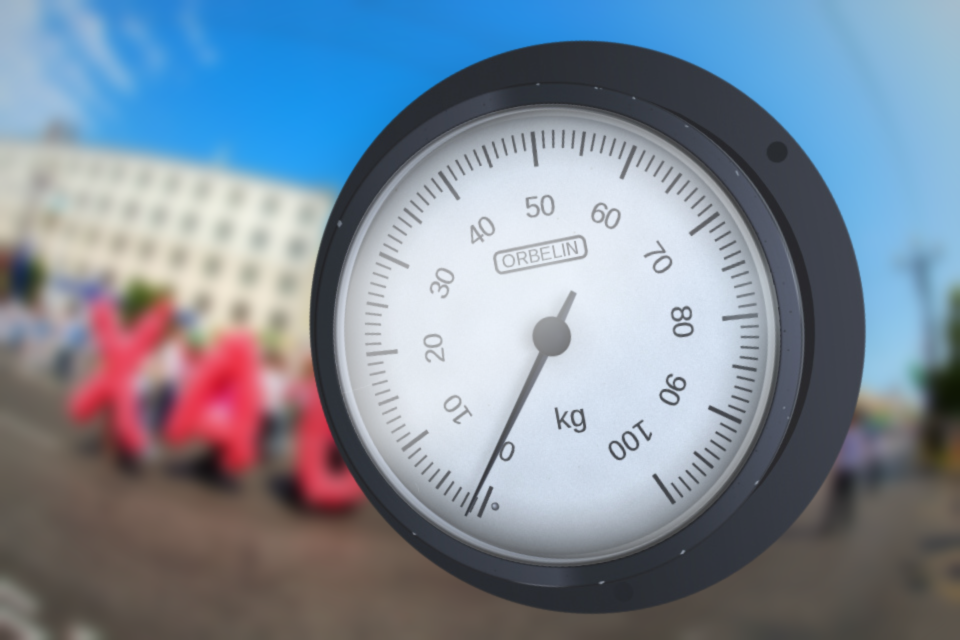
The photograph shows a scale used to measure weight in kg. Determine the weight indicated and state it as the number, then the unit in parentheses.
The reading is 1 (kg)
